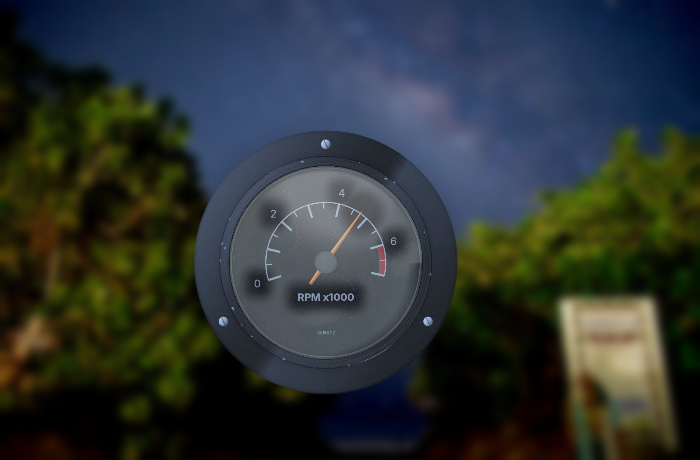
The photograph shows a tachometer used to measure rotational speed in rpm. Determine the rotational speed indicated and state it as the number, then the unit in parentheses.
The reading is 4750 (rpm)
